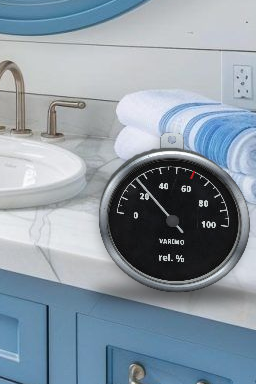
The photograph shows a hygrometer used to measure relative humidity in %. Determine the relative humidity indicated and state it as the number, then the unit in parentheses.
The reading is 25 (%)
